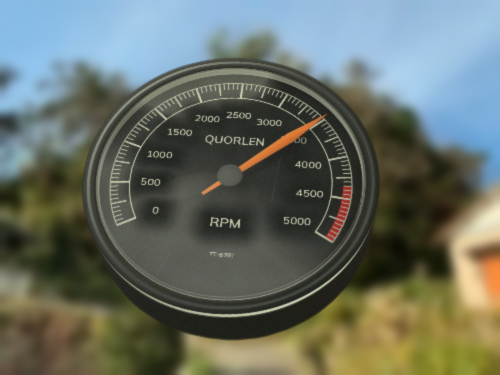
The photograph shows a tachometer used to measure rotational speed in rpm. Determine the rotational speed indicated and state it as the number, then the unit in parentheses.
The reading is 3500 (rpm)
